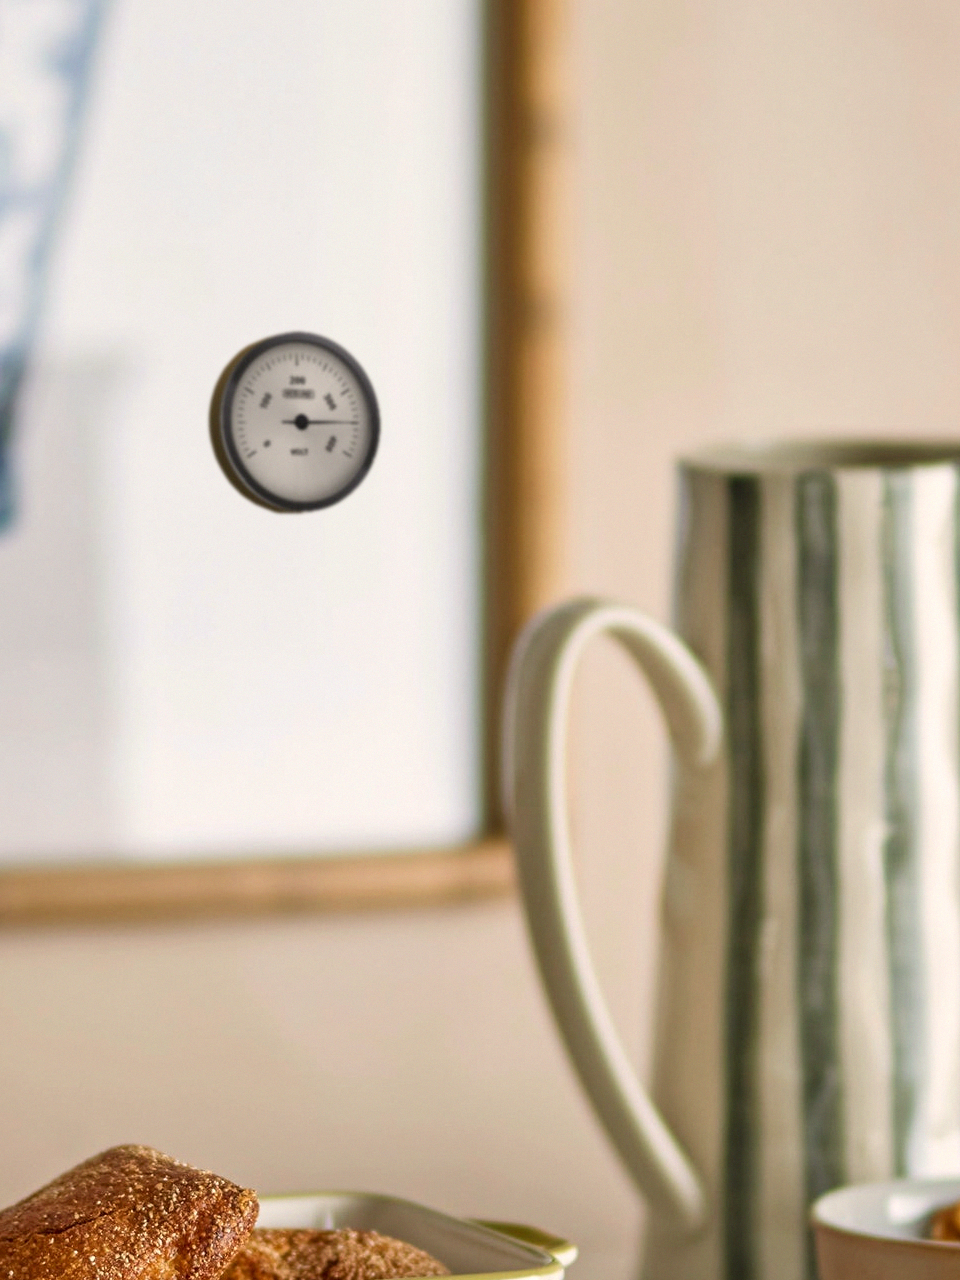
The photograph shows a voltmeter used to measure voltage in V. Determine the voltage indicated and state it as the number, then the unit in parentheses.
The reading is 350 (V)
